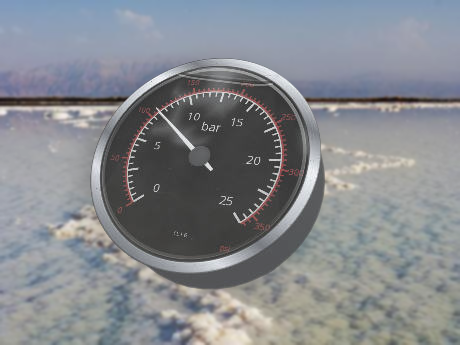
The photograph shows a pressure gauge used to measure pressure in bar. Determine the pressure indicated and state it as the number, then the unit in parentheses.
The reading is 7.5 (bar)
